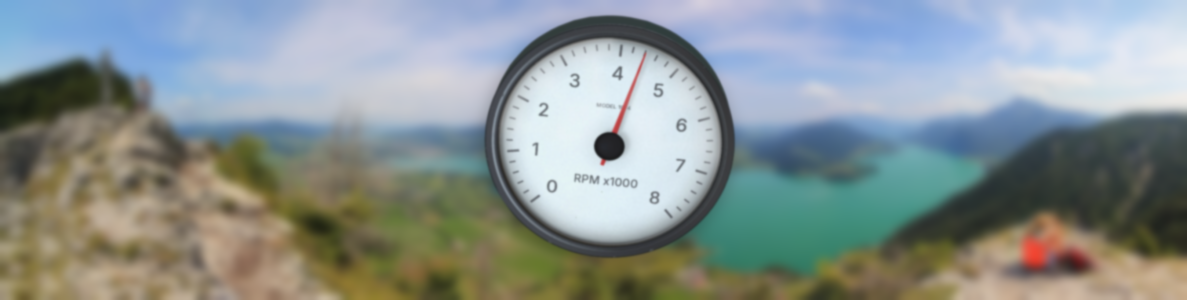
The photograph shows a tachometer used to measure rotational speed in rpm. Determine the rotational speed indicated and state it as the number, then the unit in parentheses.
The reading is 4400 (rpm)
